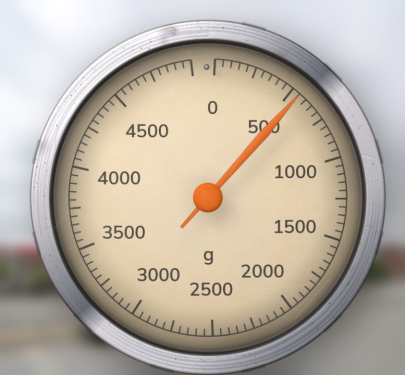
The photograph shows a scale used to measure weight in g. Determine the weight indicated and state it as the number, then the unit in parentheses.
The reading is 550 (g)
